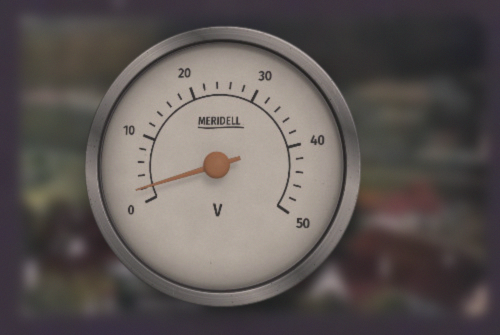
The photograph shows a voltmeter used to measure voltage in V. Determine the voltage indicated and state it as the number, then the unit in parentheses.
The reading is 2 (V)
